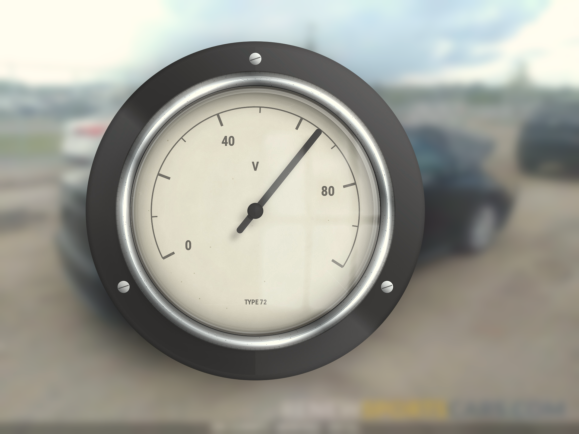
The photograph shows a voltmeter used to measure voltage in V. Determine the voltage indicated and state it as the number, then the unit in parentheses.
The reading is 65 (V)
